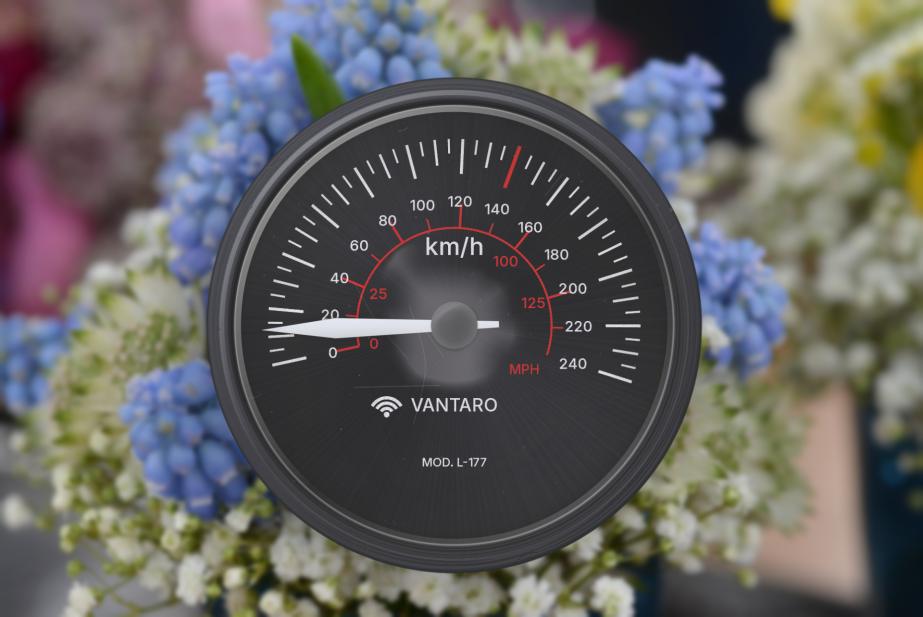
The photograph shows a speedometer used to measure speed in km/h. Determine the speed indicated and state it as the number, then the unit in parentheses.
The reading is 12.5 (km/h)
